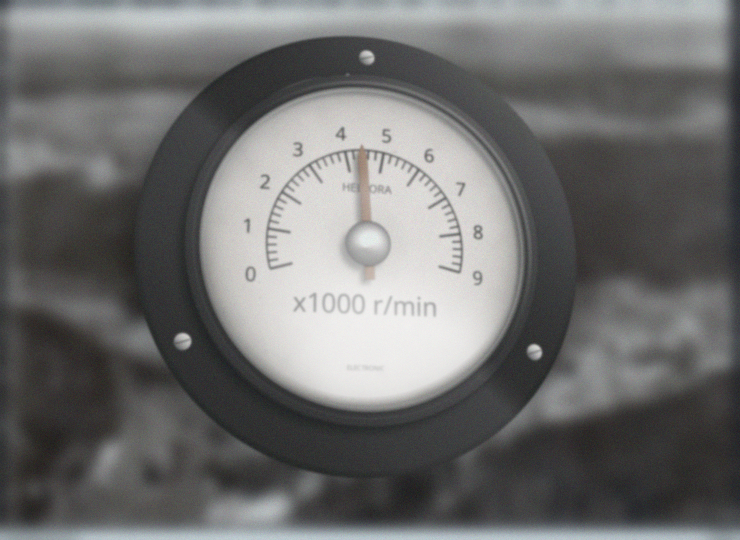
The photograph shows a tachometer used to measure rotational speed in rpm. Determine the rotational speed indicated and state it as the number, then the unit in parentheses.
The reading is 4400 (rpm)
